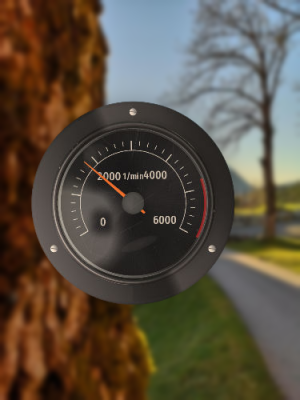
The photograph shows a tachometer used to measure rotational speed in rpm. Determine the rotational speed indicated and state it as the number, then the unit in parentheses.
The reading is 1800 (rpm)
